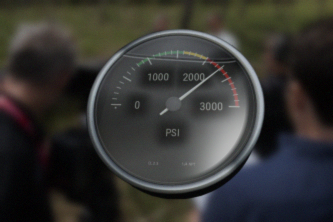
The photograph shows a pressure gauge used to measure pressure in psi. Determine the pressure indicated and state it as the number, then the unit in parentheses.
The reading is 2300 (psi)
